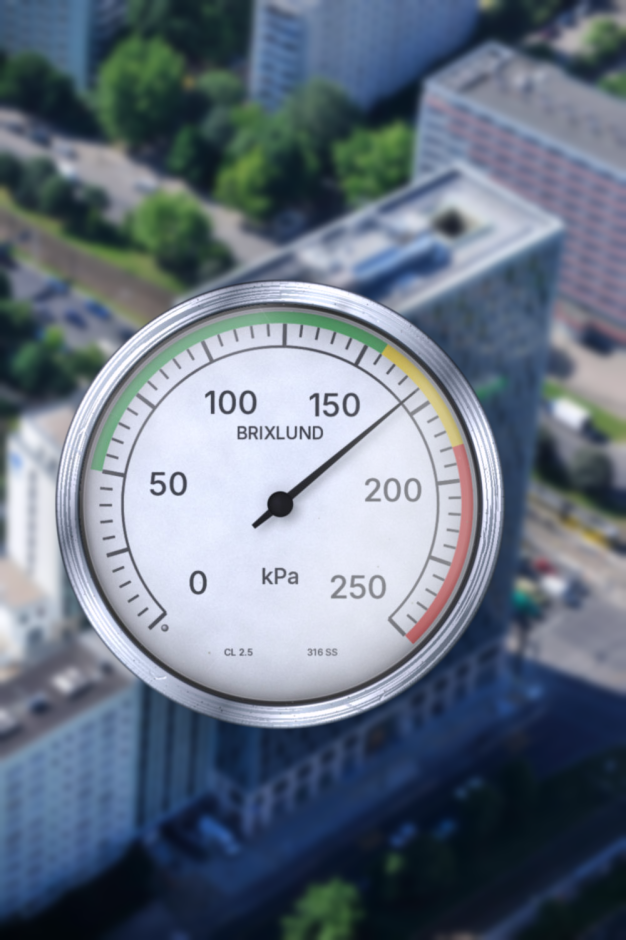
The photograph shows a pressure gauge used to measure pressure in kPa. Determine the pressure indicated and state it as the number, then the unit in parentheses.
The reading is 170 (kPa)
